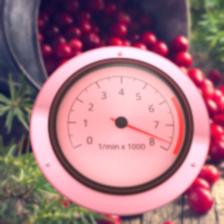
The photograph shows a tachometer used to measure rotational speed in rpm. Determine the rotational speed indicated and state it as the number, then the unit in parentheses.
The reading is 7750 (rpm)
